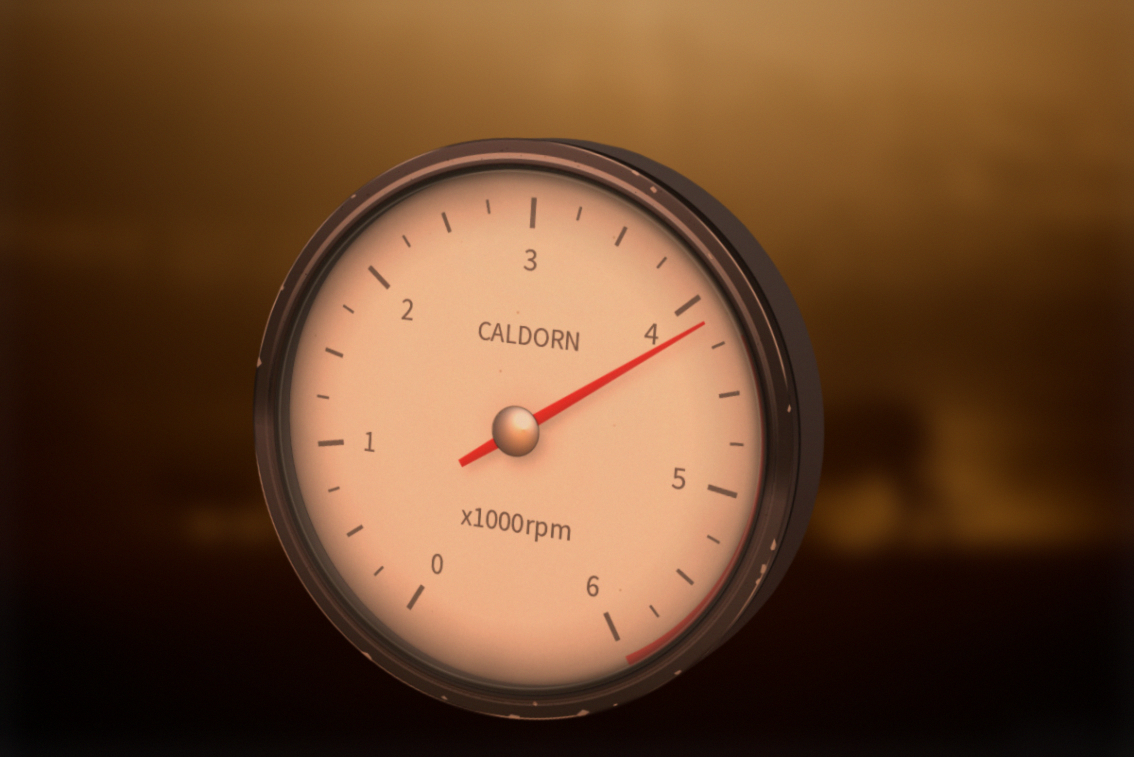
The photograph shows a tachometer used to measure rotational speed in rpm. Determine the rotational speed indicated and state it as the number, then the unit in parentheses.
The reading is 4125 (rpm)
